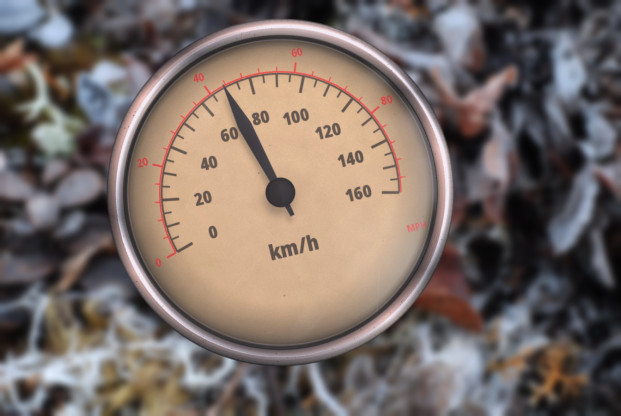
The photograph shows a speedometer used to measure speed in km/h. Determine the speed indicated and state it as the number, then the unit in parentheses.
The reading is 70 (km/h)
